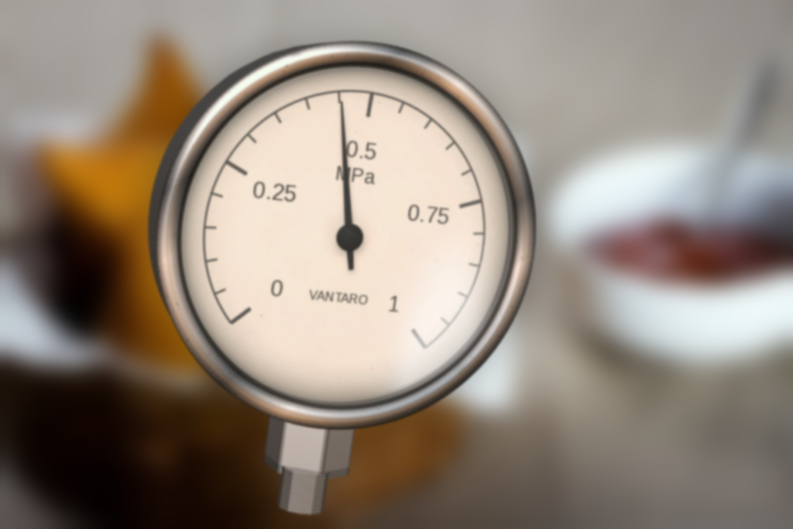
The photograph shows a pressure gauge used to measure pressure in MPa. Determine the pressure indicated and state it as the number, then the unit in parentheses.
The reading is 0.45 (MPa)
